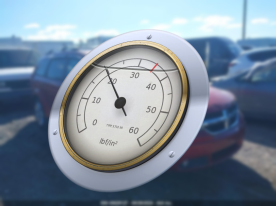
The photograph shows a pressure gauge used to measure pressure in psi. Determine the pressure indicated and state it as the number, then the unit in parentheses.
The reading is 20 (psi)
